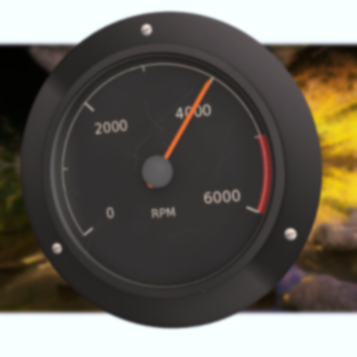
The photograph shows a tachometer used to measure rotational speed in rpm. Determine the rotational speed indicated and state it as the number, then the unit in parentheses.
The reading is 4000 (rpm)
